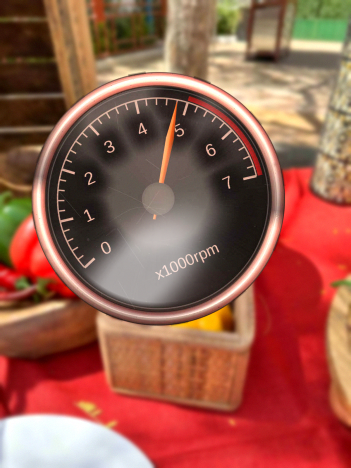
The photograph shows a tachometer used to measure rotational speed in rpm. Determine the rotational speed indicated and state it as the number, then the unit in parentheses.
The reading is 4800 (rpm)
